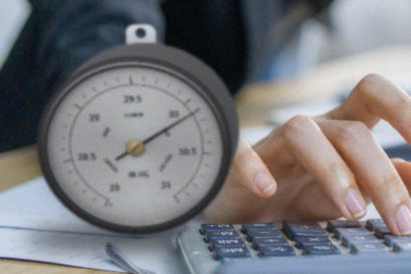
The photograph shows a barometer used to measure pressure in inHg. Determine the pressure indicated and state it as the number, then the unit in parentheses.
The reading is 30.1 (inHg)
